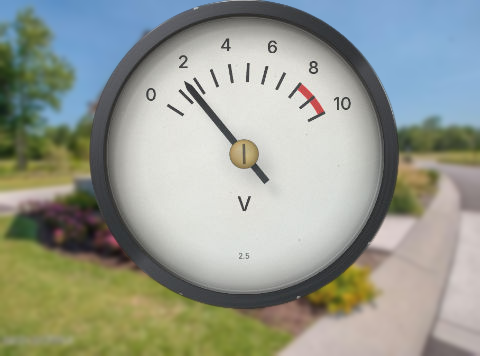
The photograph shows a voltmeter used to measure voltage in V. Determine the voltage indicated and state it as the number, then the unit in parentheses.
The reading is 1.5 (V)
